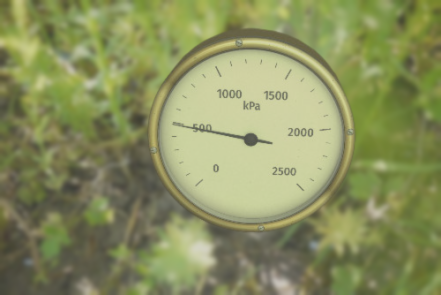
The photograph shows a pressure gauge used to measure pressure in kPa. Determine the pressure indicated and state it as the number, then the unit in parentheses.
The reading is 500 (kPa)
